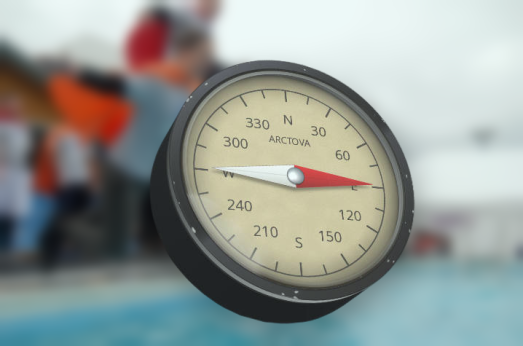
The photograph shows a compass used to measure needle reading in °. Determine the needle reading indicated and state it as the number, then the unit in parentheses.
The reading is 90 (°)
